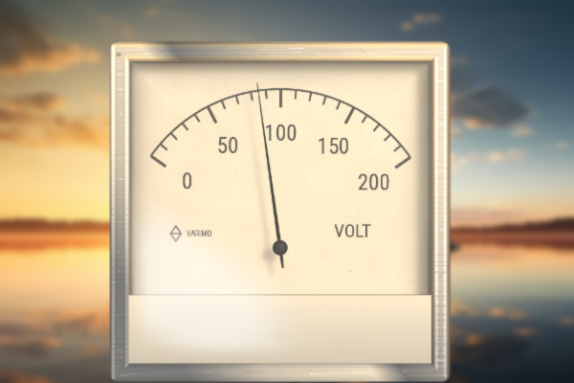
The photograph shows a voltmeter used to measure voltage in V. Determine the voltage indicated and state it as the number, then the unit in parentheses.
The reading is 85 (V)
